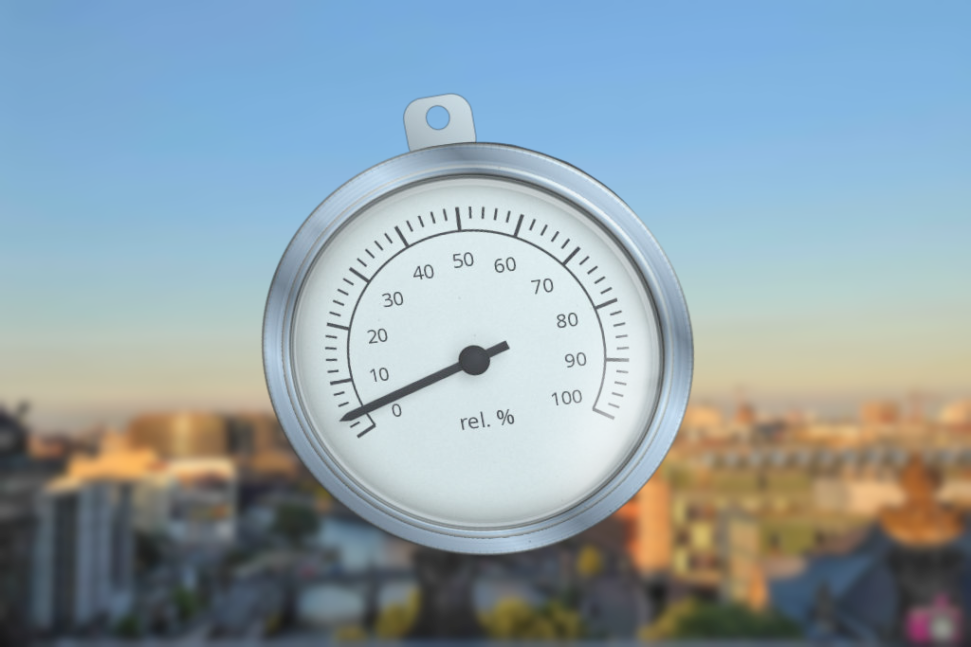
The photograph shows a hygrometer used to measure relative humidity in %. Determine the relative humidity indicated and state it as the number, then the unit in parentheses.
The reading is 4 (%)
